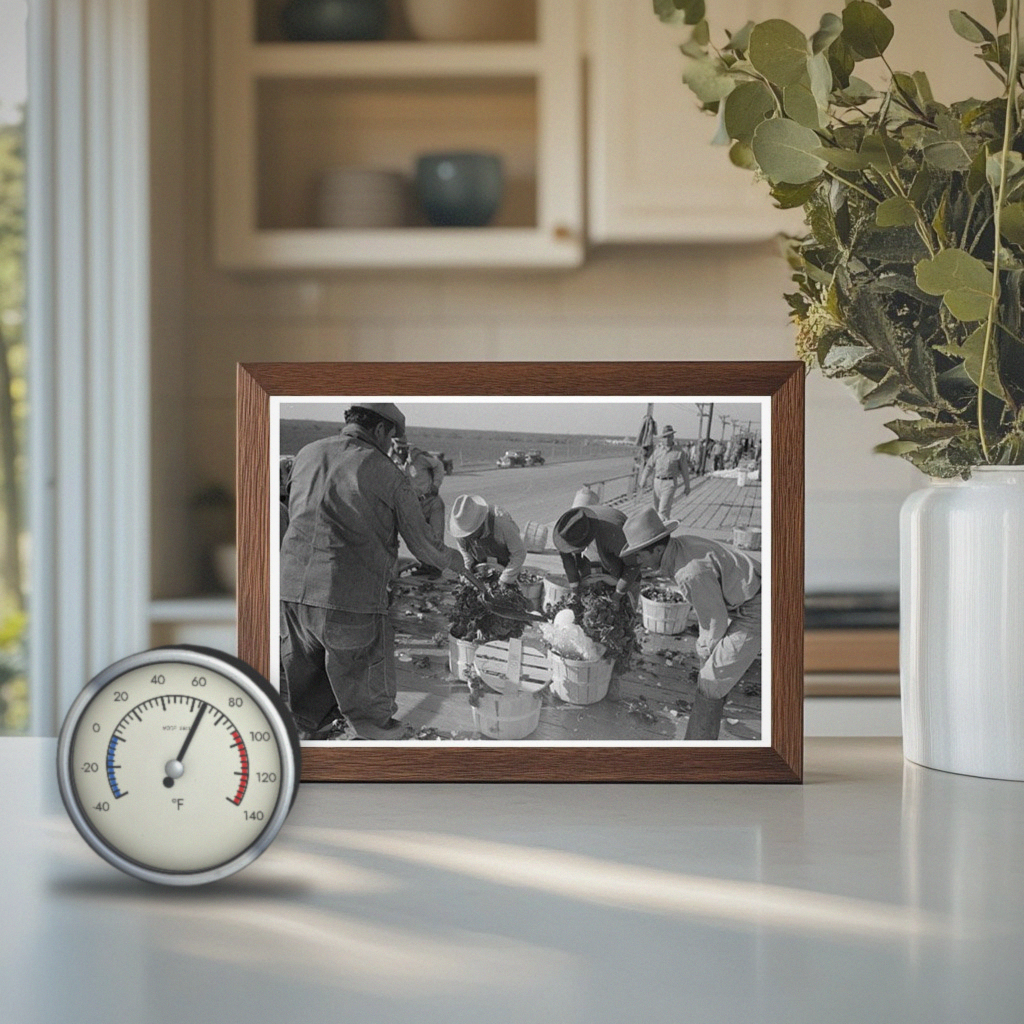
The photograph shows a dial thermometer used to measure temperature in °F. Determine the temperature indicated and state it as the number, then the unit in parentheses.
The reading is 68 (°F)
